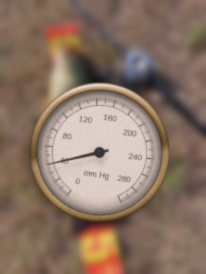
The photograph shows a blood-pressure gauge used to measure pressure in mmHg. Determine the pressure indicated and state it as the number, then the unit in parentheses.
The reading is 40 (mmHg)
